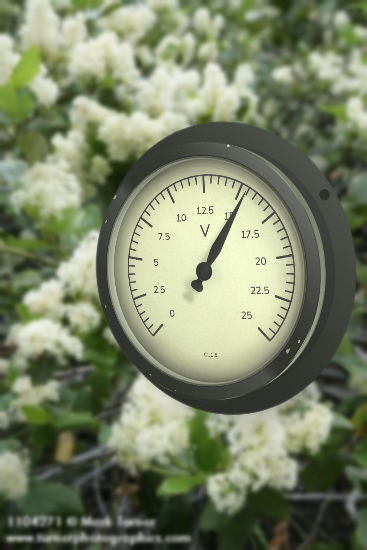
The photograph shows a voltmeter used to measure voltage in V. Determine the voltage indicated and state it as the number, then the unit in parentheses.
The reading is 15.5 (V)
